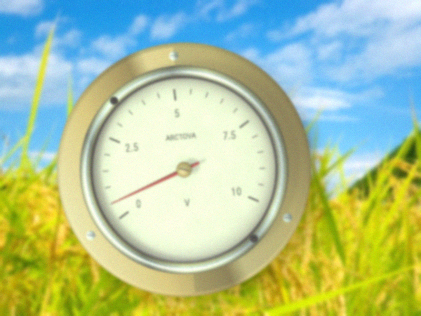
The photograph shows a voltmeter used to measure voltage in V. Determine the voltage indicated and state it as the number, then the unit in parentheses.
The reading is 0.5 (V)
